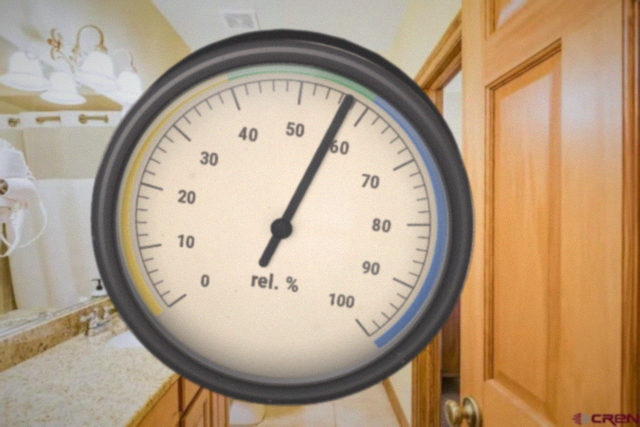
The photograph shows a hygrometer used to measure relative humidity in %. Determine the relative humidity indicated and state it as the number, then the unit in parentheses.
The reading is 57 (%)
